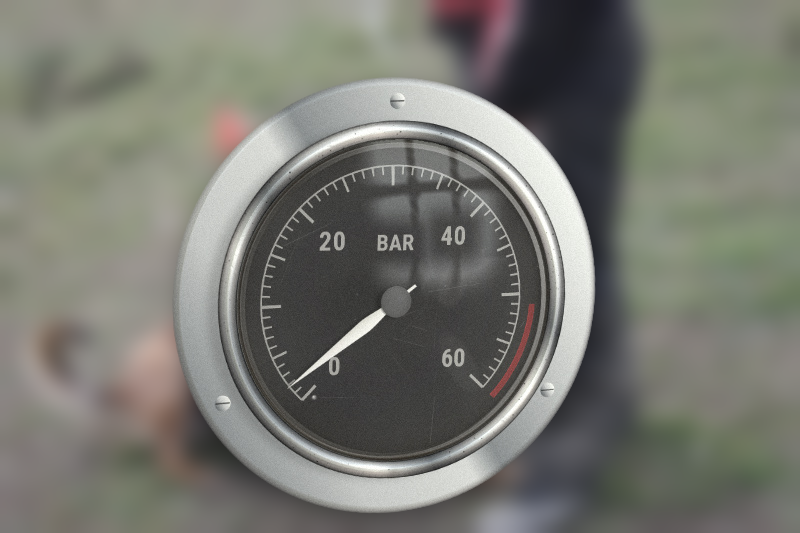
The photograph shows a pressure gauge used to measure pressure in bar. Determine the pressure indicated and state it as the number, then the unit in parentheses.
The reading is 2 (bar)
